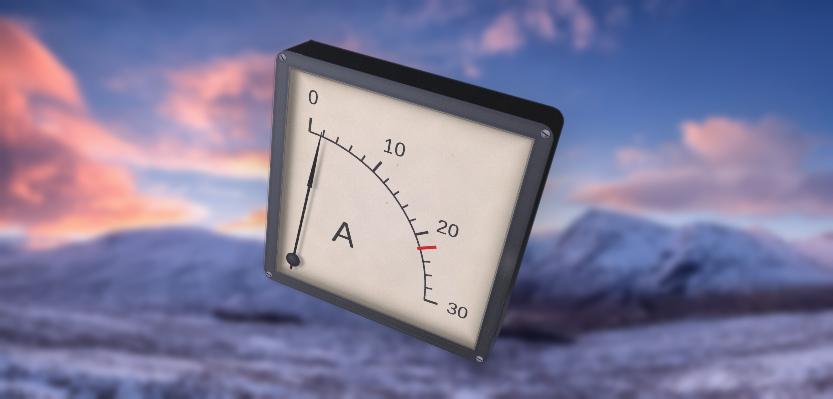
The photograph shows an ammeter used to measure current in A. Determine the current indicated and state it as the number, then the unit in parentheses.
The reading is 2 (A)
